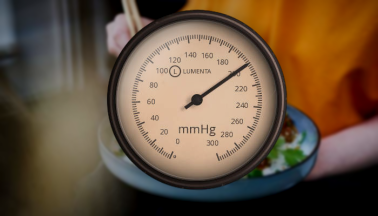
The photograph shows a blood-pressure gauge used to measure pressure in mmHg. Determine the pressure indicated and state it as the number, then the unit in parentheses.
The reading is 200 (mmHg)
